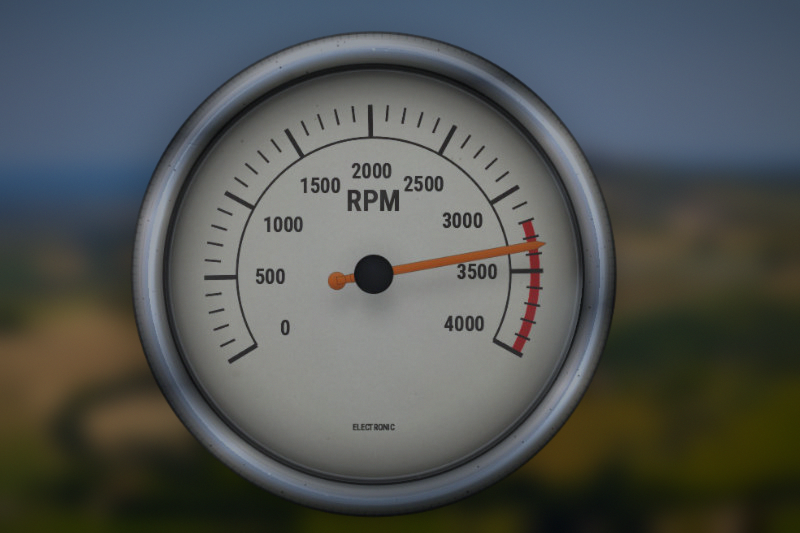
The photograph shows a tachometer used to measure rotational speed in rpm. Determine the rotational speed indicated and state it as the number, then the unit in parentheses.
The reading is 3350 (rpm)
